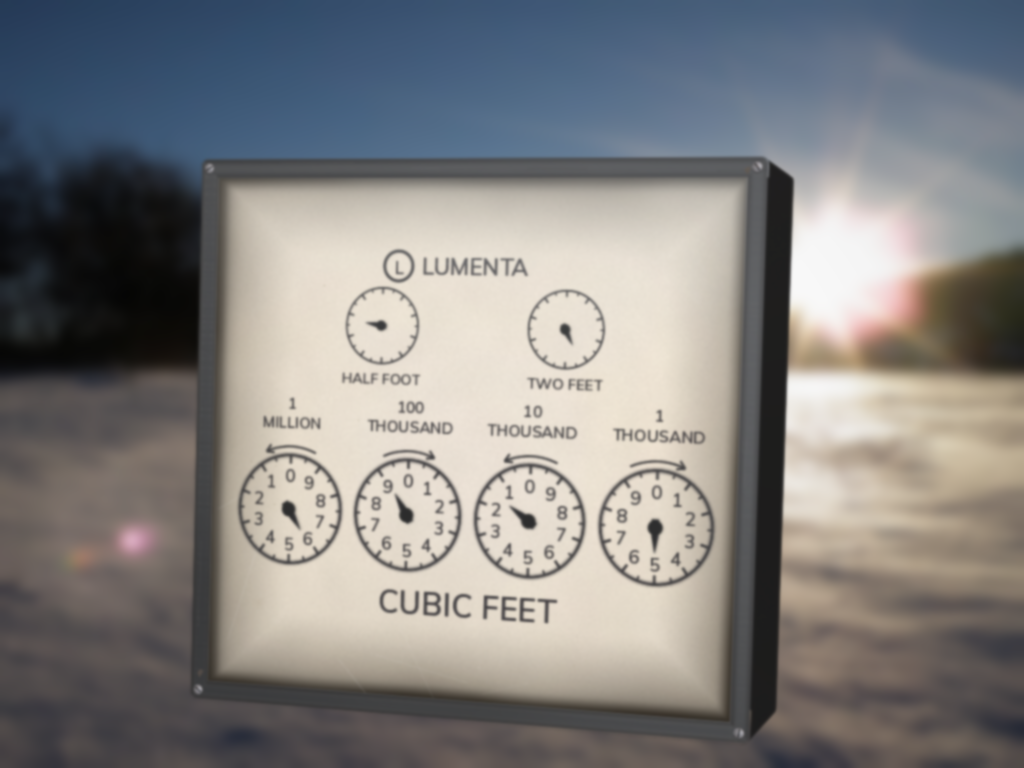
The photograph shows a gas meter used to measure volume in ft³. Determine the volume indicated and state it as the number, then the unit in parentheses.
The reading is 591500 (ft³)
